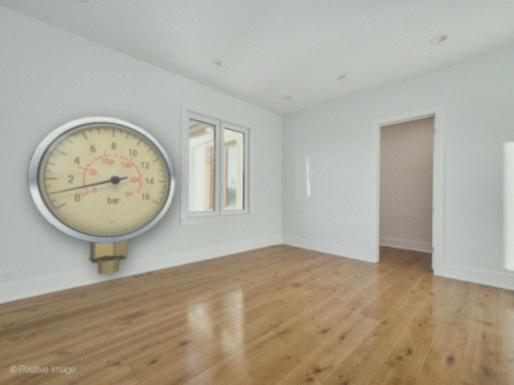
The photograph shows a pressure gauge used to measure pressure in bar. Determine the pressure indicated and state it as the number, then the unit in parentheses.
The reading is 1 (bar)
